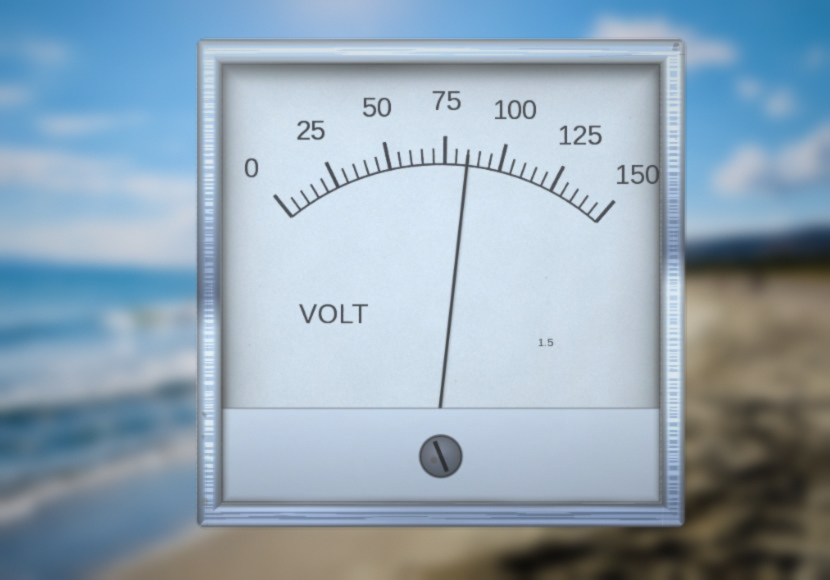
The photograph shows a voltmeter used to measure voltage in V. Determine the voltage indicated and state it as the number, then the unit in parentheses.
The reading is 85 (V)
